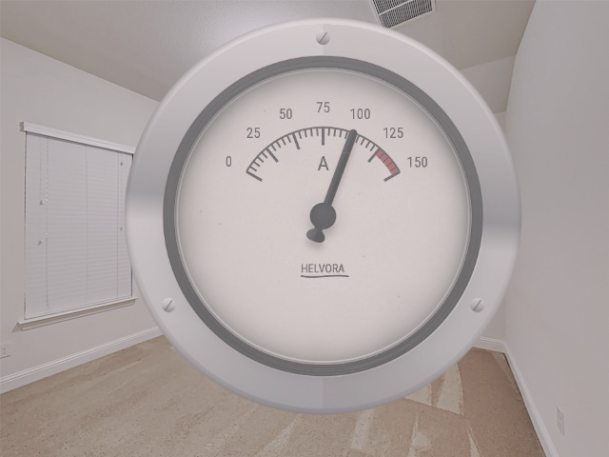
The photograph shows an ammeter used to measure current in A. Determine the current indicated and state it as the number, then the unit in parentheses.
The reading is 100 (A)
